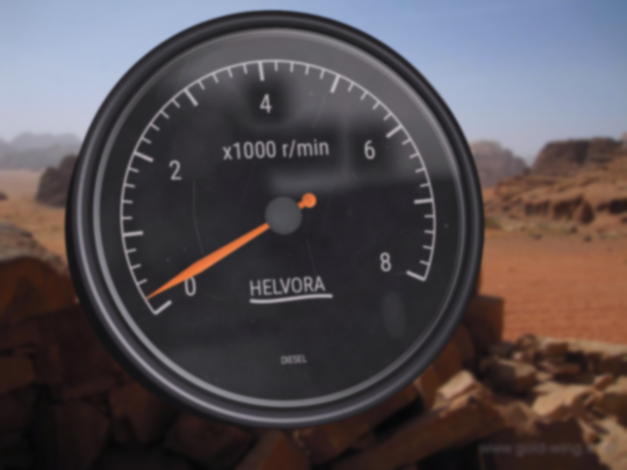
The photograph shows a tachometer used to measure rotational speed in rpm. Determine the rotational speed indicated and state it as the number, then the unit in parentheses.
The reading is 200 (rpm)
